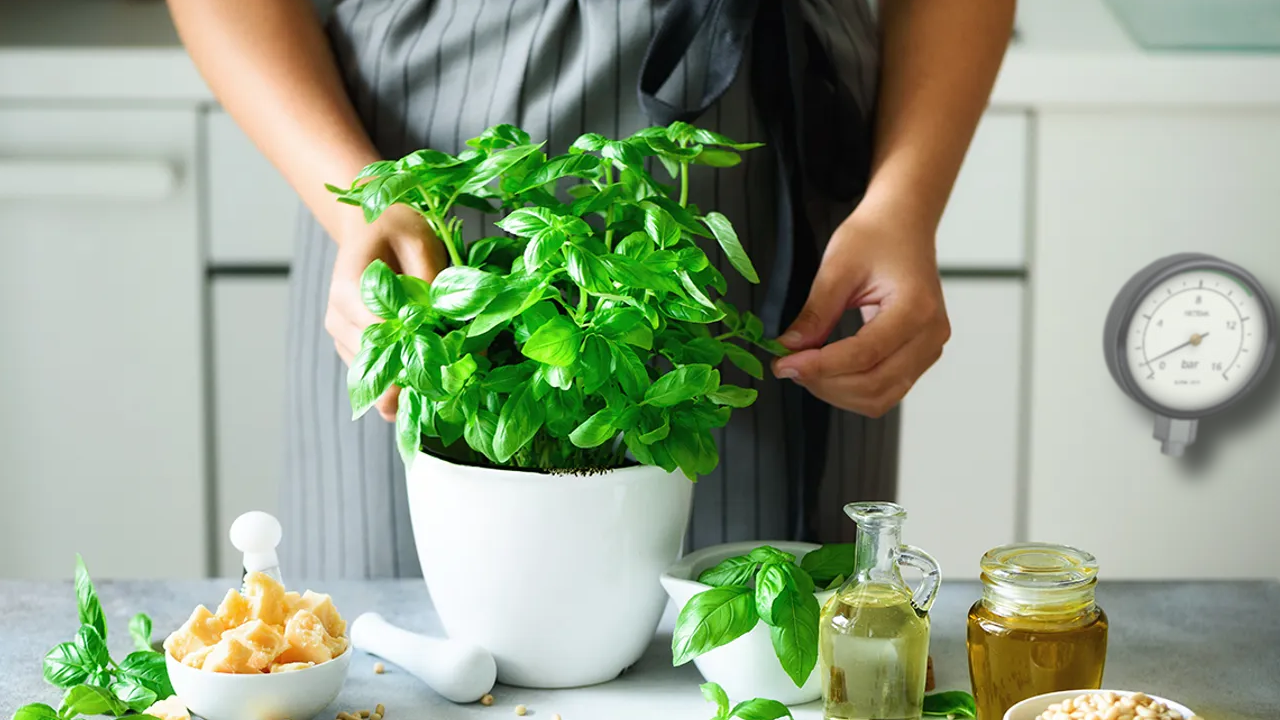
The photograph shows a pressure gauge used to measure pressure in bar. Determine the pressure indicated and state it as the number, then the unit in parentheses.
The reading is 1 (bar)
